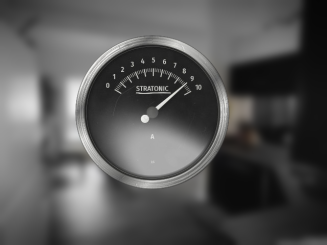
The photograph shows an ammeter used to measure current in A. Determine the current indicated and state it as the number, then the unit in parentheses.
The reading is 9 (A)
